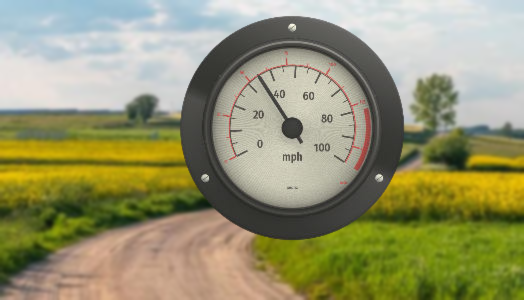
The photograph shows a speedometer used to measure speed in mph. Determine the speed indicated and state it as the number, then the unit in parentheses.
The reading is 35 (mph)
